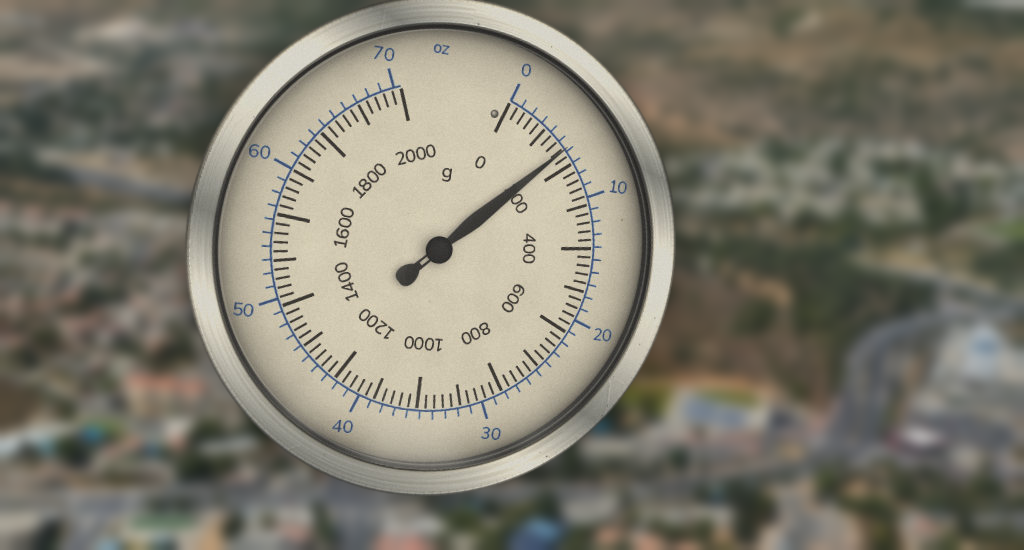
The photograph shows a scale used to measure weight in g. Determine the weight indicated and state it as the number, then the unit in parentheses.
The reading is 160 (g)
